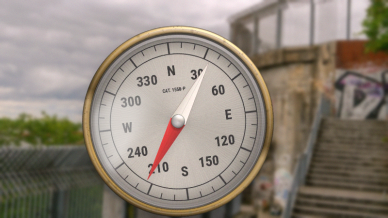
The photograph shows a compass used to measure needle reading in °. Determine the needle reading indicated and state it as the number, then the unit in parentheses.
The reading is 215 (°)
